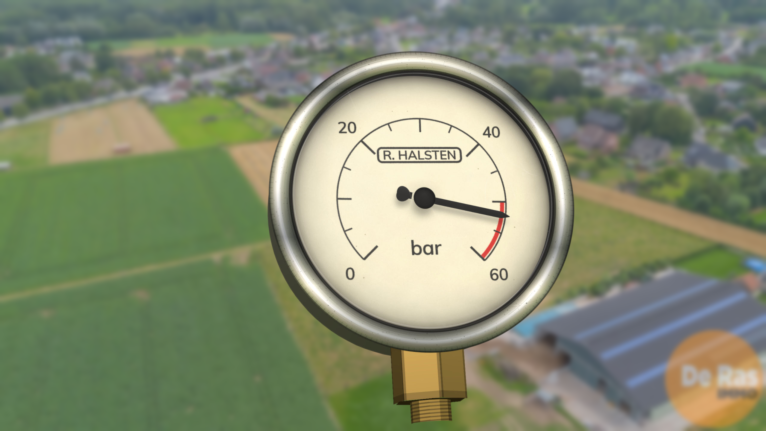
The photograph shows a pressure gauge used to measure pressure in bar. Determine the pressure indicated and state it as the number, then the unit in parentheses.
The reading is 52.5 (bar)
